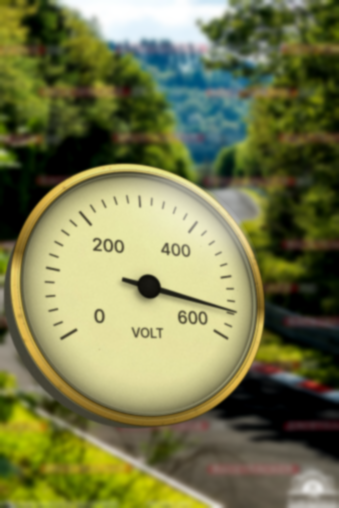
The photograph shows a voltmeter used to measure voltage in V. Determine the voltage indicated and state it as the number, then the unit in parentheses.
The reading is 560 (V)
